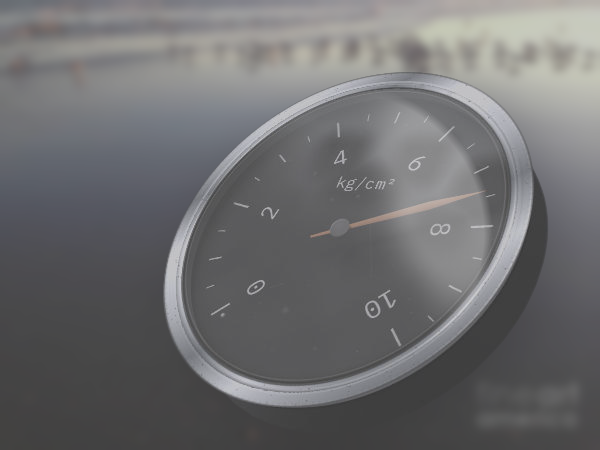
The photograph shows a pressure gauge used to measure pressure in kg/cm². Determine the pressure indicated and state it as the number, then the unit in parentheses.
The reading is 7.5 (kg/cm²)
